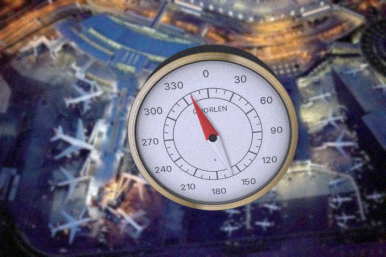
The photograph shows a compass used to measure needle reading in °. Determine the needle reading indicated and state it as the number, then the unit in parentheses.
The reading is 340 (°)
